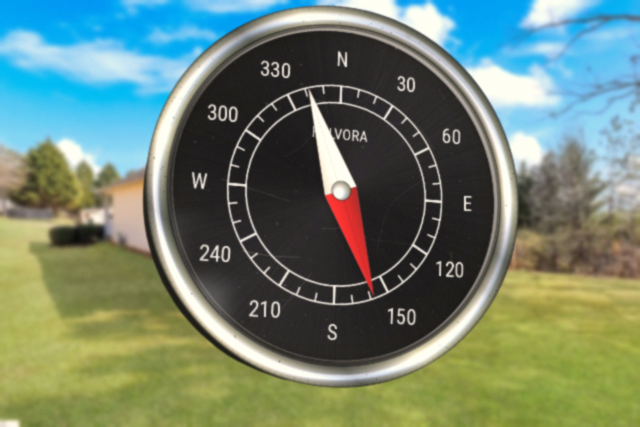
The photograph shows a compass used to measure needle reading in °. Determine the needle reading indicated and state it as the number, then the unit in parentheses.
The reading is 160 (°)
